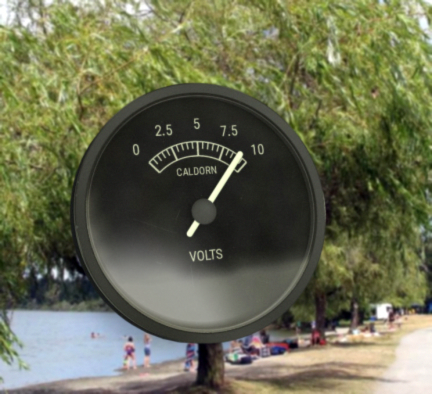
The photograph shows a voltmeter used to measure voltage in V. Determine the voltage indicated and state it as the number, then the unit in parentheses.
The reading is 9 (V)
